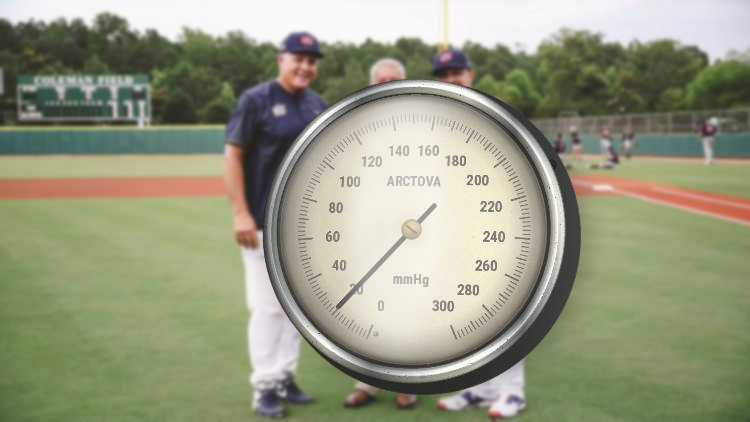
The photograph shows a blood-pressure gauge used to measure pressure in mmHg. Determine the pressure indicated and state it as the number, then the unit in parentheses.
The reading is 20 (mmHg)
